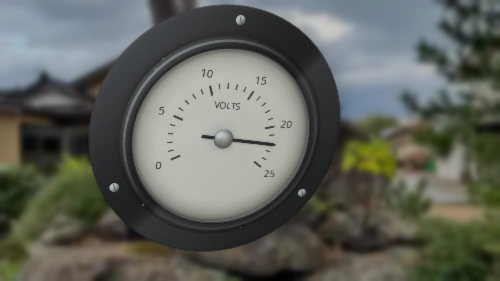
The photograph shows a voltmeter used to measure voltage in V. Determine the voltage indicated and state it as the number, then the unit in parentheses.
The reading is 22 (V)
